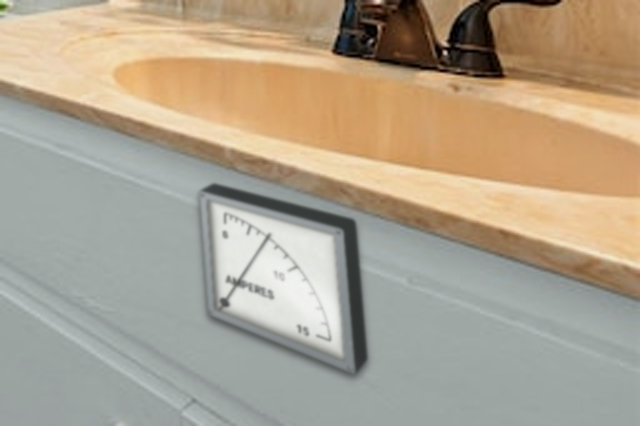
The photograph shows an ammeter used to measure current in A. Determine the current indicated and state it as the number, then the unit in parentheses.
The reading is 7 (A)
